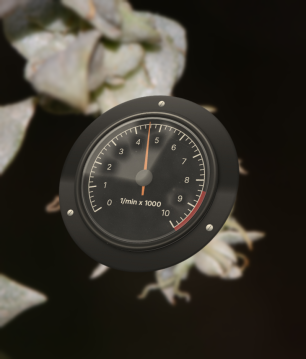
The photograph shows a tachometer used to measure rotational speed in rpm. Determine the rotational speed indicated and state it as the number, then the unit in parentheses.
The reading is 4600 (rpm)
